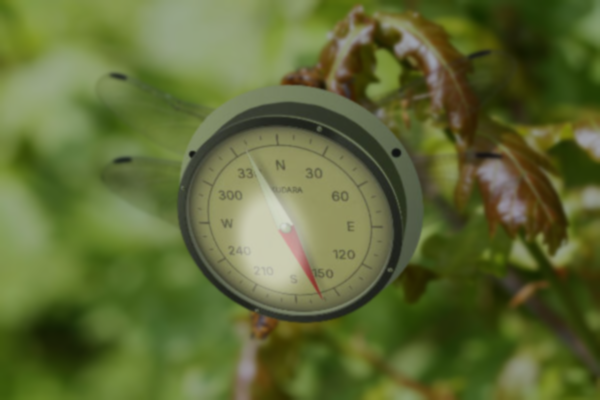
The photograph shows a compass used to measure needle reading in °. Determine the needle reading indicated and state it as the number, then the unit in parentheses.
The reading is 160 (°)
